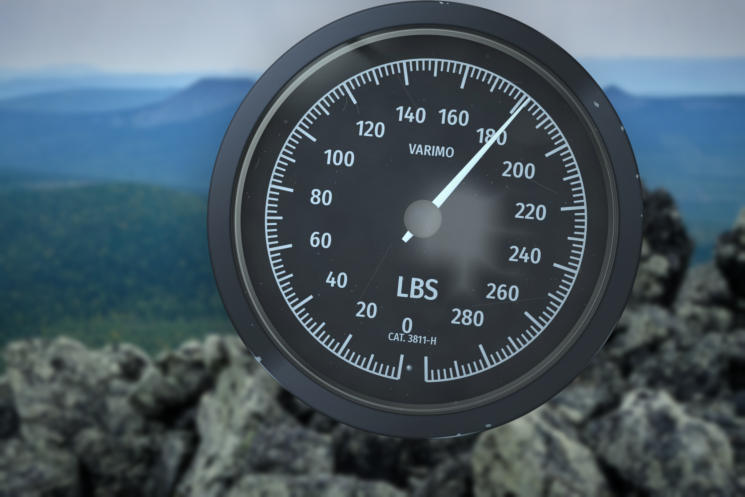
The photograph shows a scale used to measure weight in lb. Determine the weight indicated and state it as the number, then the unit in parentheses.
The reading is 182 (lb)
